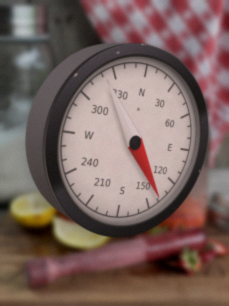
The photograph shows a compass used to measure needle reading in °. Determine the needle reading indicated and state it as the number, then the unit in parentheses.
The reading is 140 (°)
